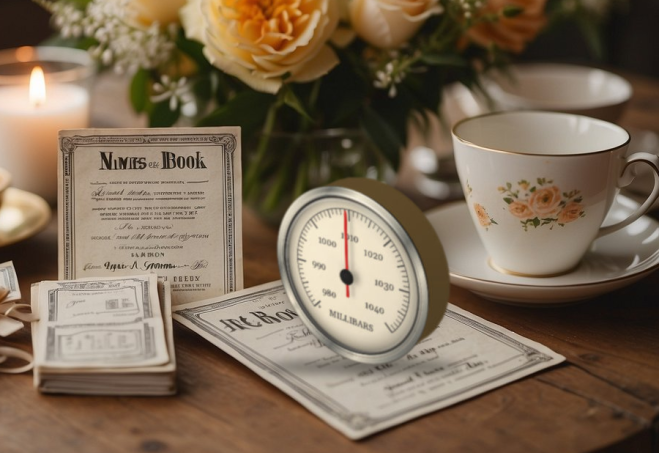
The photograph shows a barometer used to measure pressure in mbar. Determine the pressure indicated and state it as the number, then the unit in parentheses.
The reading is 1010 (mbar)
